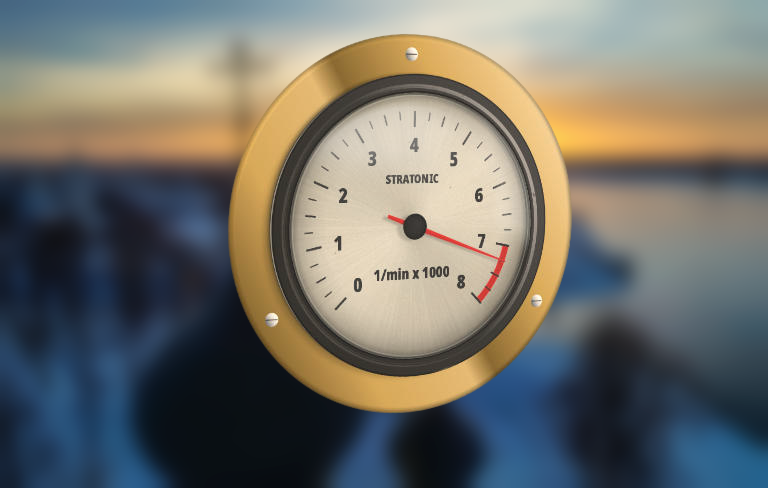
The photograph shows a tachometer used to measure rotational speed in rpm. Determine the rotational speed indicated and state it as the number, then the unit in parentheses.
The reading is 7250 (rpm)
